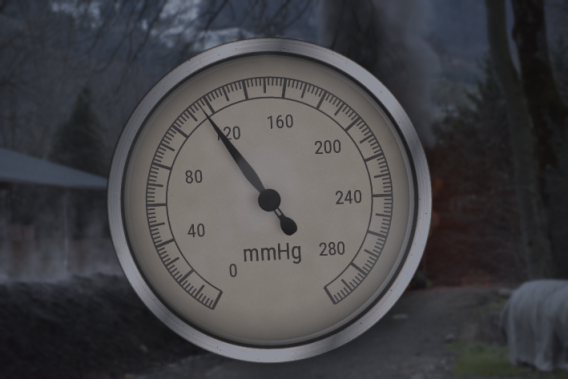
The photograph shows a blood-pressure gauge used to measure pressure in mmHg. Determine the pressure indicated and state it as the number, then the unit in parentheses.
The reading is 116 (mmHg)
